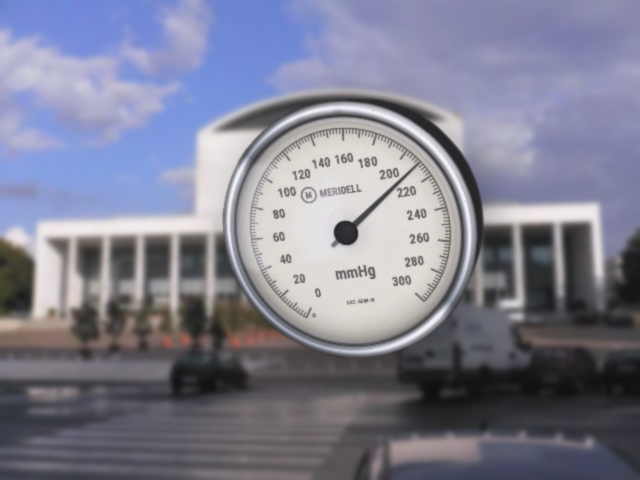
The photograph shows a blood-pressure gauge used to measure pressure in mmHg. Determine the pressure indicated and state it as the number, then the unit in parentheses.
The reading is 210 (mmHg)
